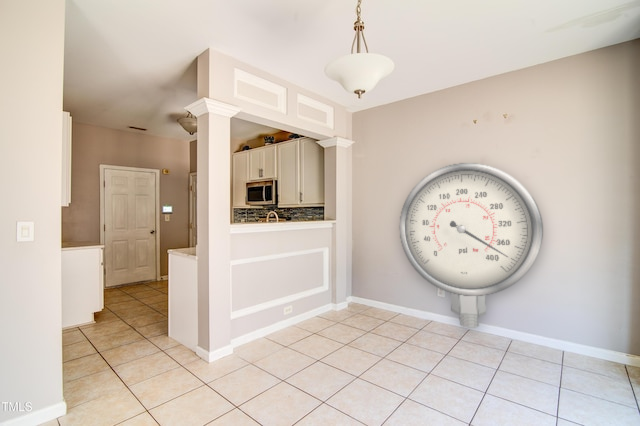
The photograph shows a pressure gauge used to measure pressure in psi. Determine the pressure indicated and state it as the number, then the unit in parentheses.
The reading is 380 (psi)
